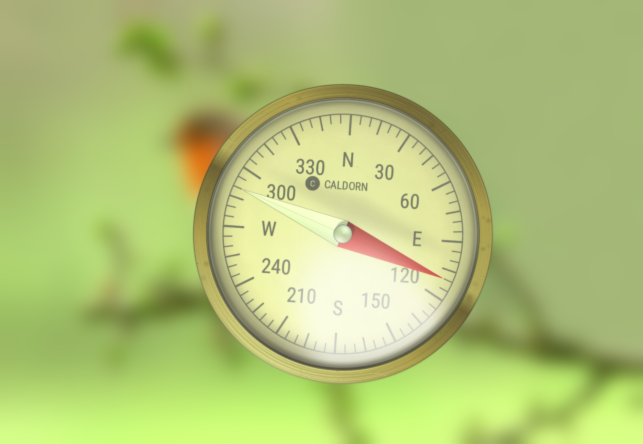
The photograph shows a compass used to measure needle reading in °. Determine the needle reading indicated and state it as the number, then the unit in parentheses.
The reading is 110 (°)
